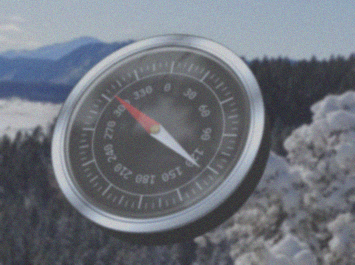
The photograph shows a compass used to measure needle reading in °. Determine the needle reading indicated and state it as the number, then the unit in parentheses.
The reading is 305 (°)
